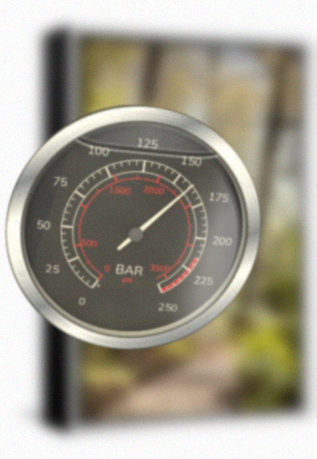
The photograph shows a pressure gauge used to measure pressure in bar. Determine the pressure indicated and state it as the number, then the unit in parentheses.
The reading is 160 (bar)
